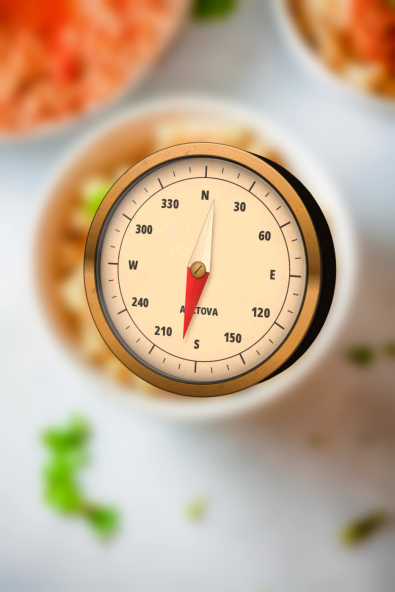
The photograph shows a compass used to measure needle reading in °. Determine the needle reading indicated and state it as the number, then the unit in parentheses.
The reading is 190 (°)
